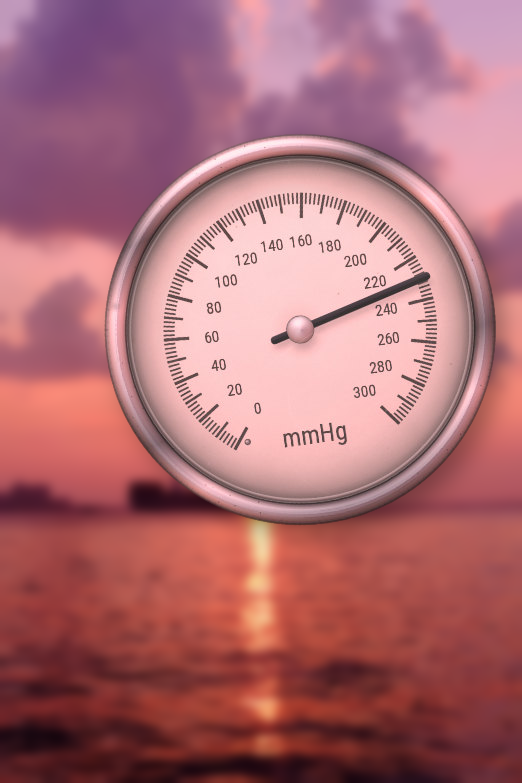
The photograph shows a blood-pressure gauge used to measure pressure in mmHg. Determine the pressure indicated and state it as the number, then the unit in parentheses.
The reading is 230 (mmHg)
